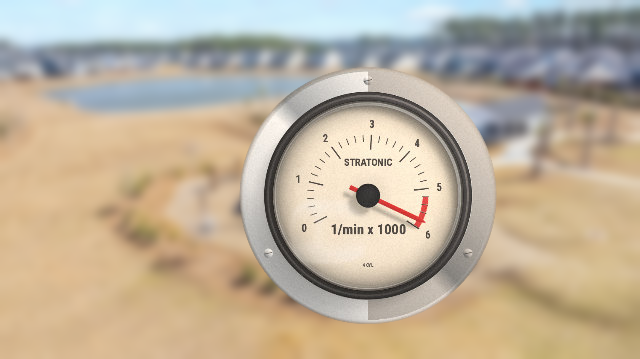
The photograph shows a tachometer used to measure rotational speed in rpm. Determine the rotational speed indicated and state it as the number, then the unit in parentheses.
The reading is 5800 (rpm)
